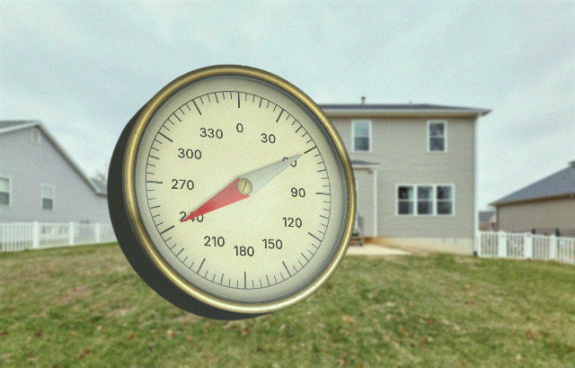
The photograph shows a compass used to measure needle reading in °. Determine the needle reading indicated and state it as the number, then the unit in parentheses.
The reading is 240 (°)
